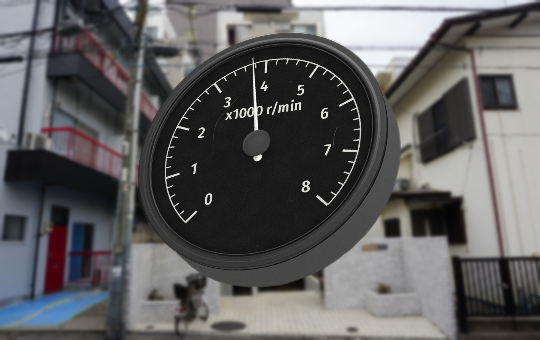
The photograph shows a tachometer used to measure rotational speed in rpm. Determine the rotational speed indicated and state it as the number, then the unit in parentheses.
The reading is 3800 (rpm)
